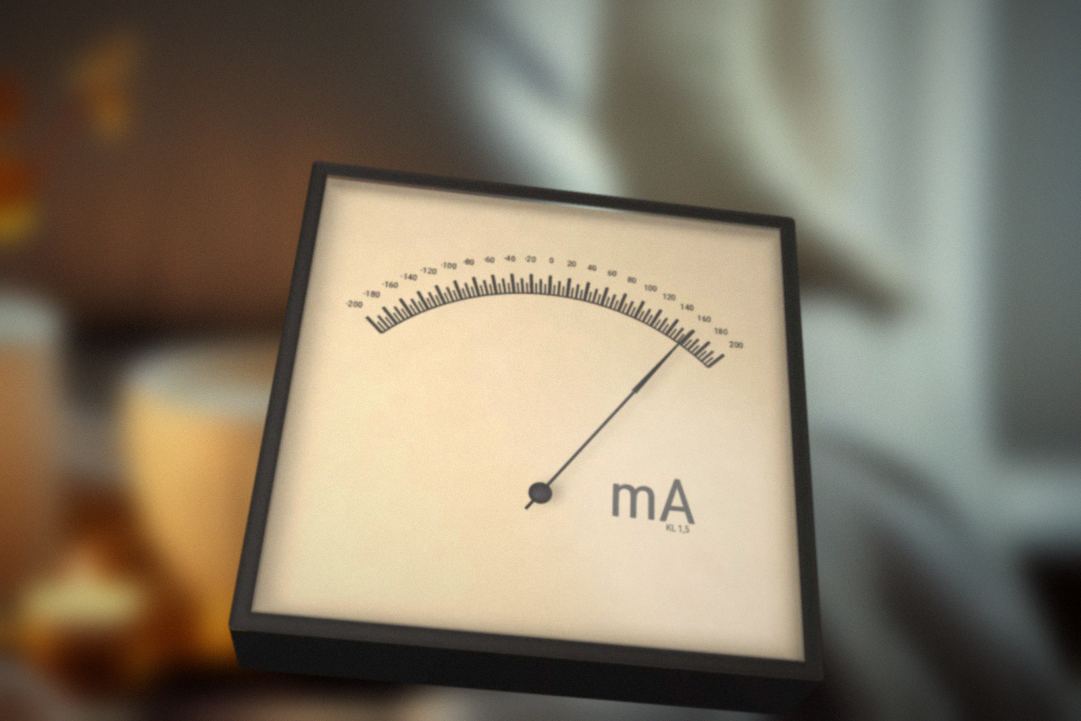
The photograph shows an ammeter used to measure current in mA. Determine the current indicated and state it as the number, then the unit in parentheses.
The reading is 160 (mA)
